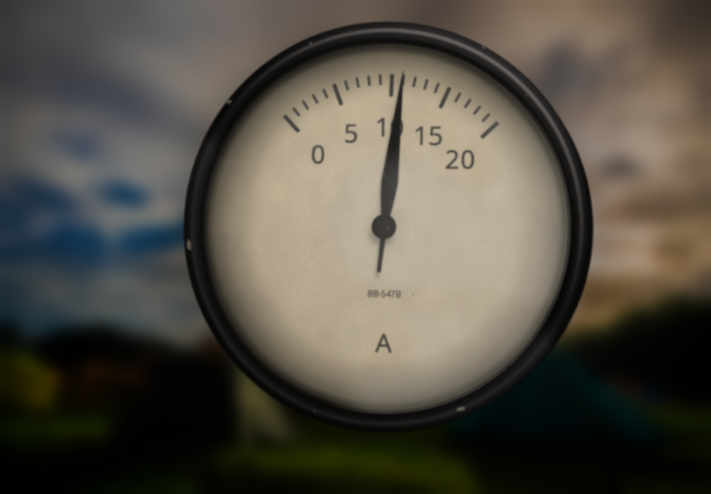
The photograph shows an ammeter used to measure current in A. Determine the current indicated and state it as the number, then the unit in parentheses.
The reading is 11 (A)
